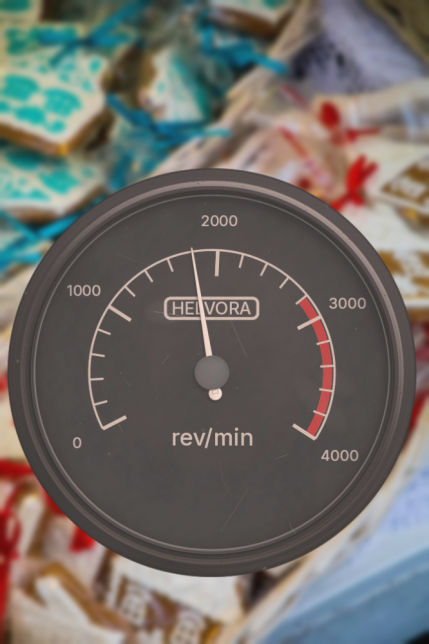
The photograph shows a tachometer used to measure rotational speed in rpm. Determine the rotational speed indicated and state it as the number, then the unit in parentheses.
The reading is 1800 (rpm)
